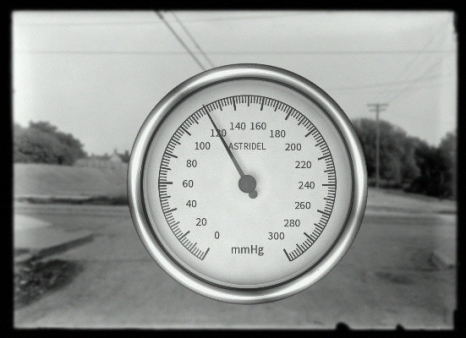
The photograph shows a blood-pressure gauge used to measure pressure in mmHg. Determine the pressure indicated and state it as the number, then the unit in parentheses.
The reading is 120 (mmHg)
